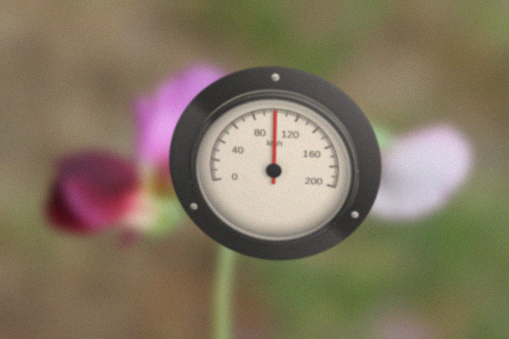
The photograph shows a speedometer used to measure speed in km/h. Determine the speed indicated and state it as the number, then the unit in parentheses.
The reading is 100 (km/h)
